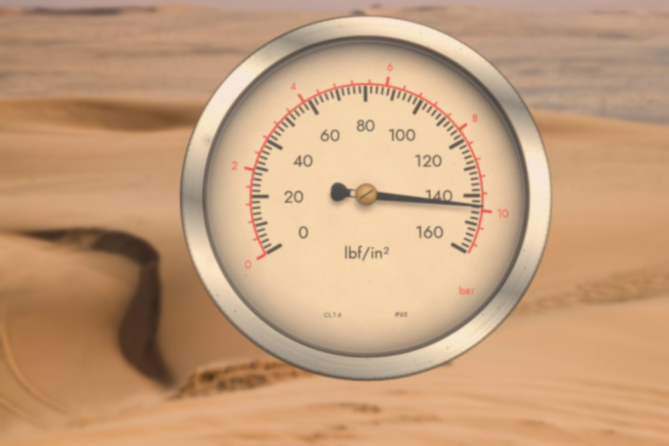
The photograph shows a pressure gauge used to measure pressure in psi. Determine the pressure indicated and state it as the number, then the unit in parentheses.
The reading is 144 (psi)
